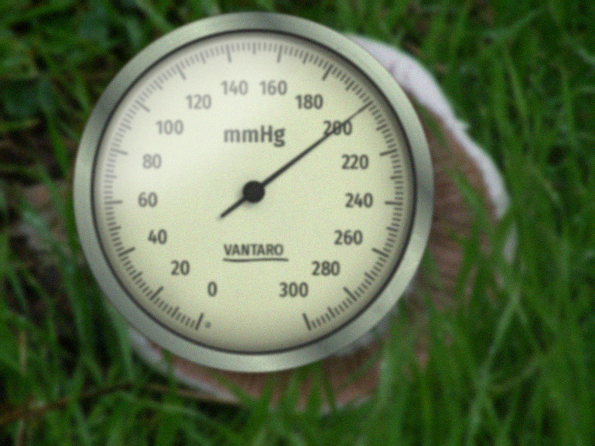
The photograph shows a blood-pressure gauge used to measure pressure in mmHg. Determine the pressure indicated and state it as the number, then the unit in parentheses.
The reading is 200 (mmHg)
